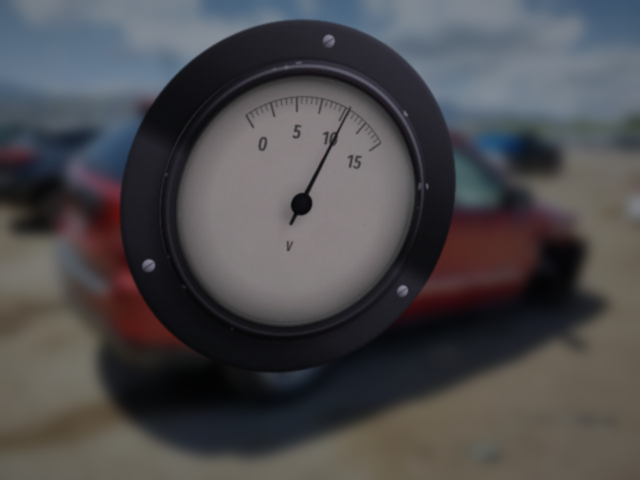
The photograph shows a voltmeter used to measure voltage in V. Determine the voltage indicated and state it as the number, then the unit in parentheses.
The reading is 10 (V)
